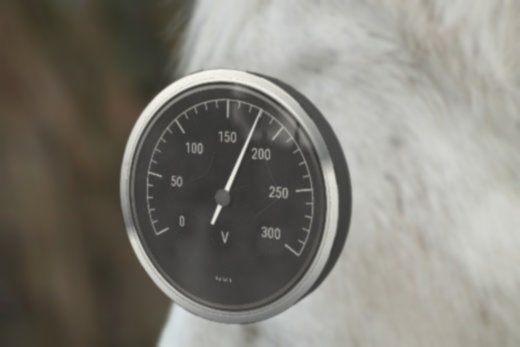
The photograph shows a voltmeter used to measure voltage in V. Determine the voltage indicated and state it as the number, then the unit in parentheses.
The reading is 180 (V)
